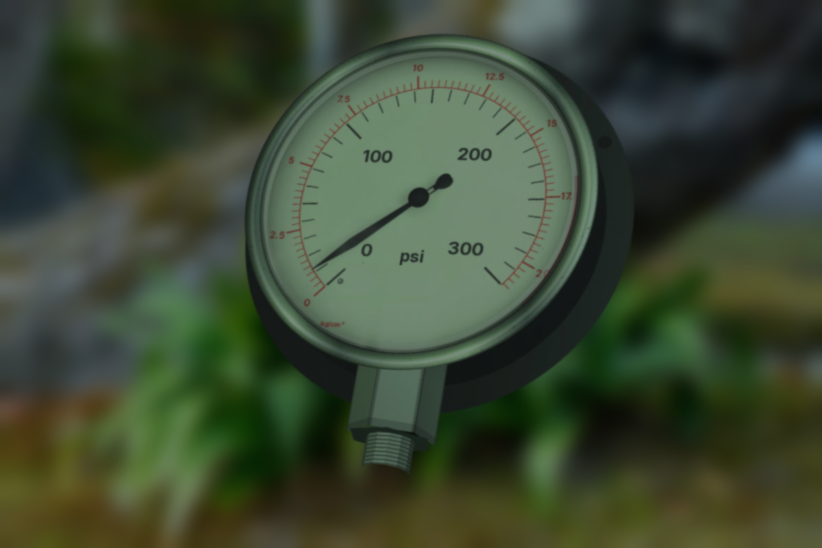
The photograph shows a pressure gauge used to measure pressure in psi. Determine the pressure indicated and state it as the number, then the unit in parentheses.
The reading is 10 (psi)
